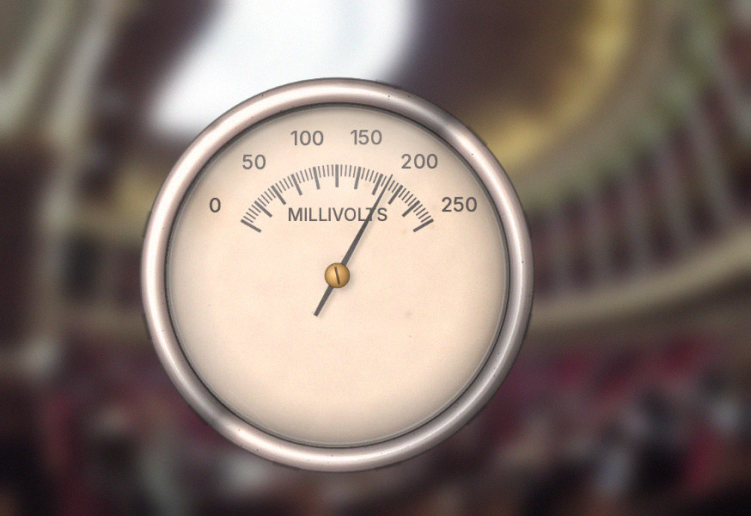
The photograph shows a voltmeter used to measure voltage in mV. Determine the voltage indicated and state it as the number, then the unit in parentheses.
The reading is 185 (mV)
